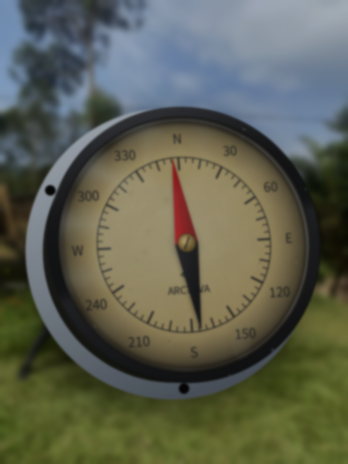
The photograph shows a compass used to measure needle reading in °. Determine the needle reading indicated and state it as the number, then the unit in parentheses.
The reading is 355 (°)
